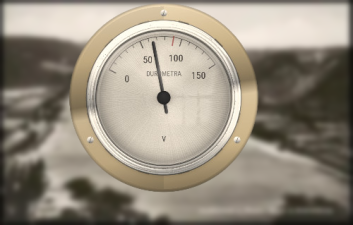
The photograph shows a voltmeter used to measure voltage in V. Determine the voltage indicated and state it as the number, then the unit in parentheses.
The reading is 65 (V)
